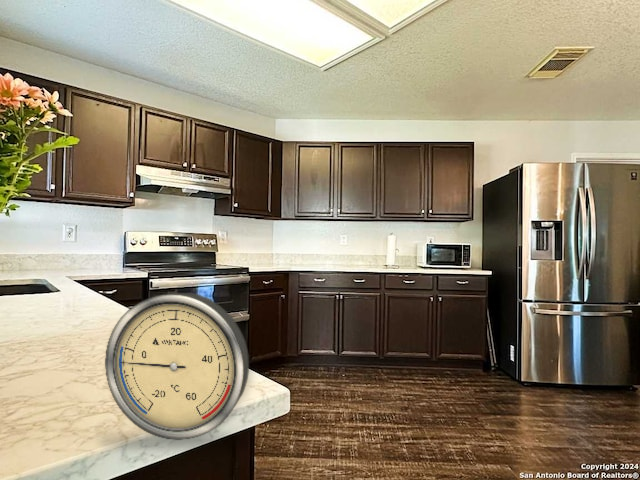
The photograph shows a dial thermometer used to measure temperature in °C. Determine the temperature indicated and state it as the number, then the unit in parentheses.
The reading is -4 (°C)
